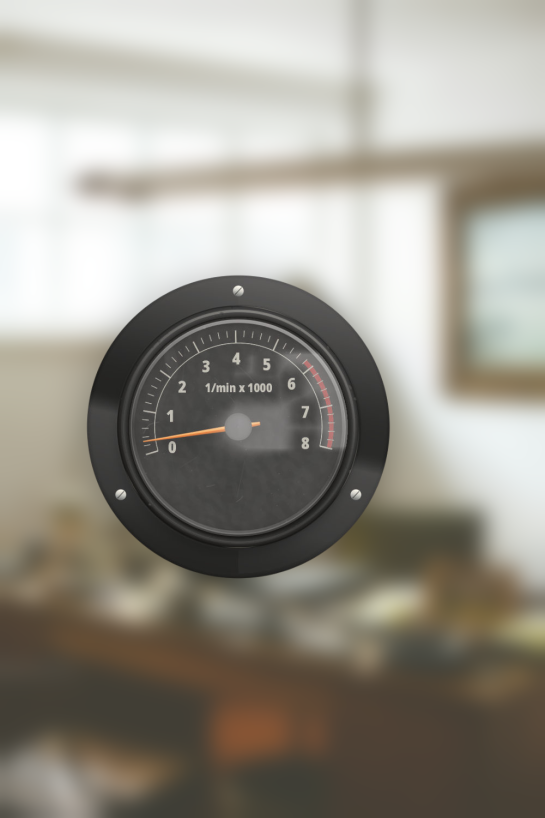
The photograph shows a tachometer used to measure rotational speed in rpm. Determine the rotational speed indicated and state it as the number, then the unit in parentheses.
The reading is 300 (rpm)
